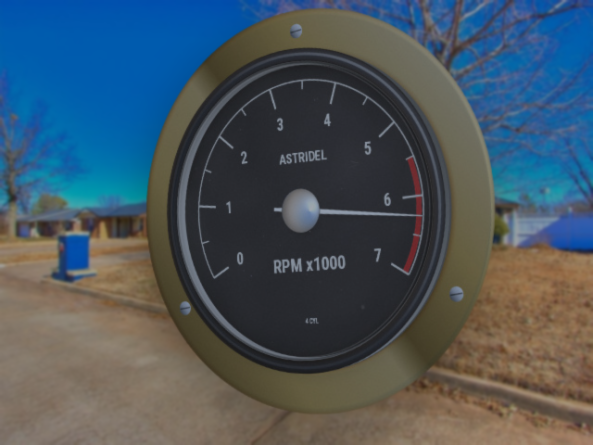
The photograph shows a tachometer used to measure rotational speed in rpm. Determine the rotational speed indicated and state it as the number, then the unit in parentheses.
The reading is 6250 (rpm)
